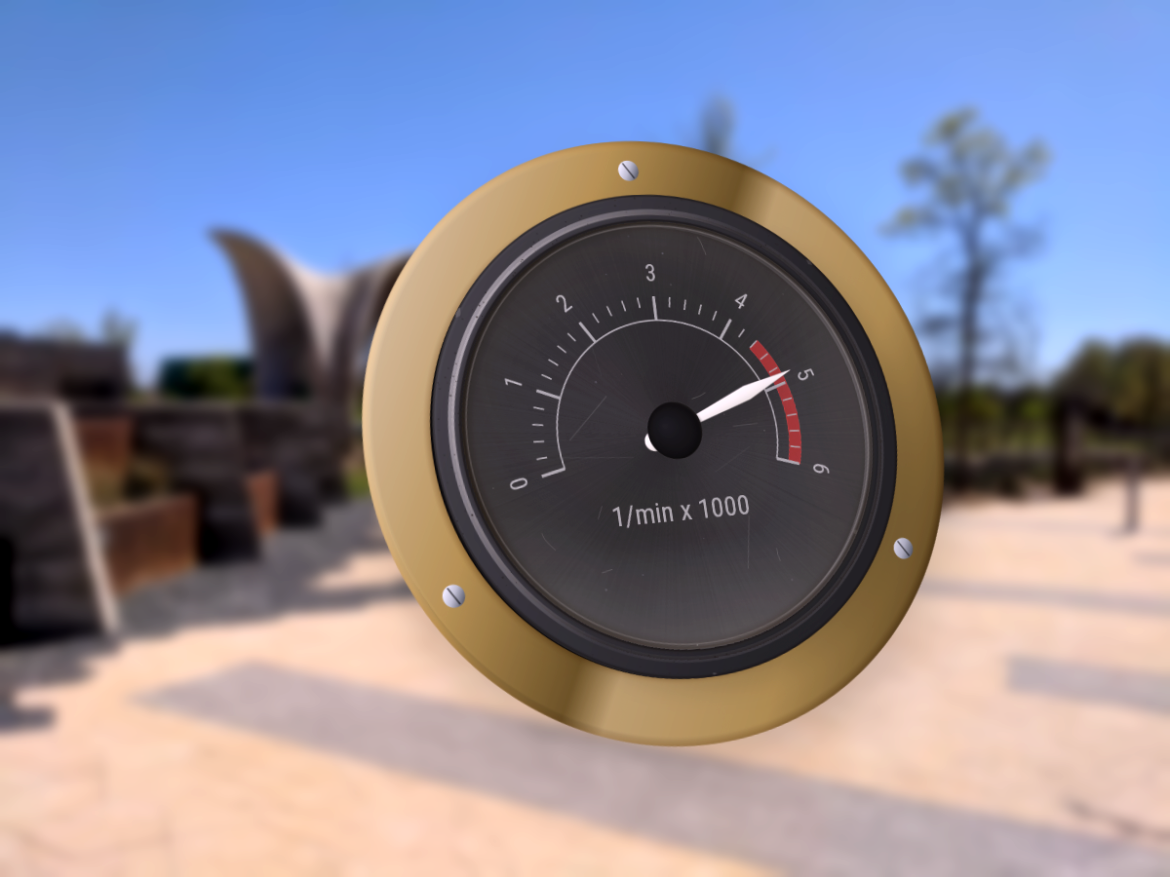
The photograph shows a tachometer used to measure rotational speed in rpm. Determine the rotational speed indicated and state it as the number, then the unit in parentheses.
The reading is 4900 (rpm)
